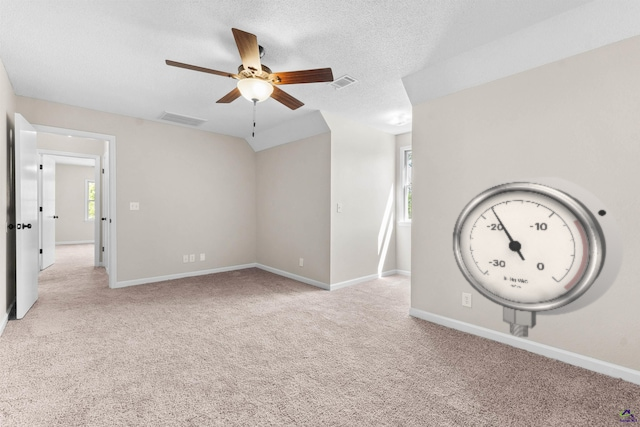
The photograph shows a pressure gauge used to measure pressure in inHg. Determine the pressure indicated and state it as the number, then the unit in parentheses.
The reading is -18 (inHg)
